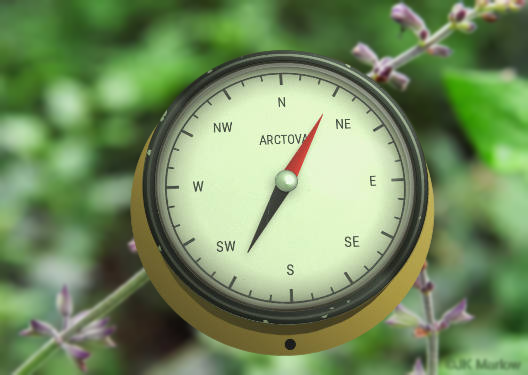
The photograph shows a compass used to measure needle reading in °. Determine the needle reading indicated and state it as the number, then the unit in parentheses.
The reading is 30 (°)
